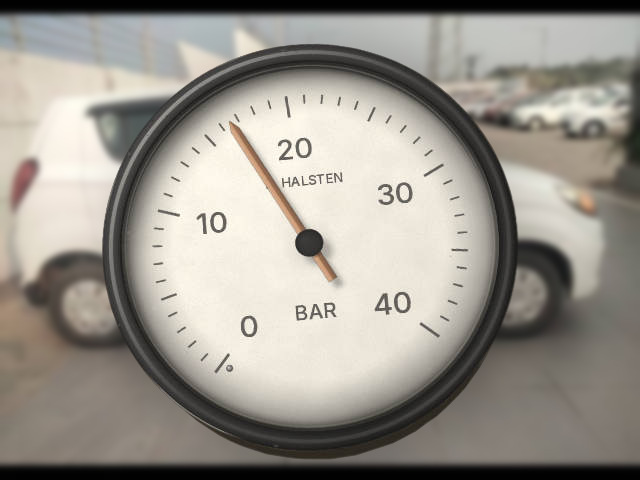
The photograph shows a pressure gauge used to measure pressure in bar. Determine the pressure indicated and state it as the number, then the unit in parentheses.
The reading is 16.5 (bar)
